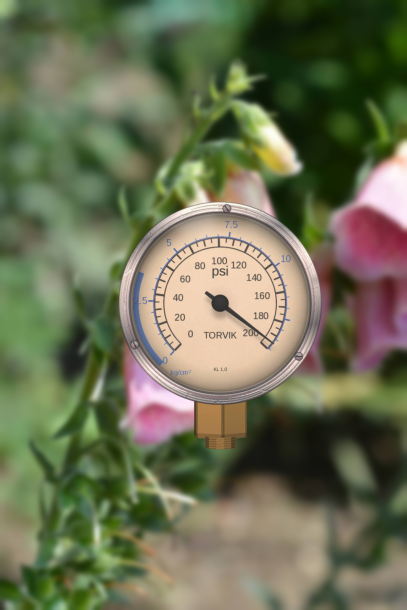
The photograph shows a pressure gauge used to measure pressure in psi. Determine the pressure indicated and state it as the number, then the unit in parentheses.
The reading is 195 (psi)
